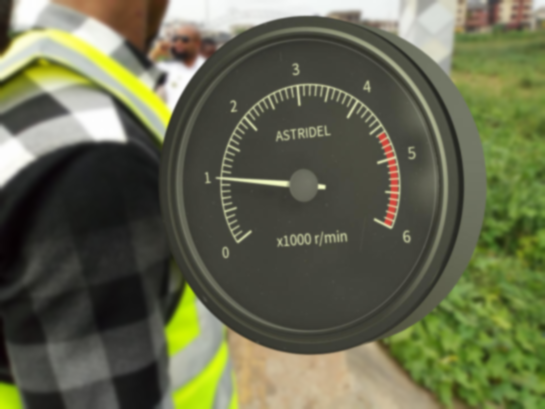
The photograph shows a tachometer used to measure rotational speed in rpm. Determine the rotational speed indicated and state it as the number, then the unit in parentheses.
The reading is 1000 (rpm)
